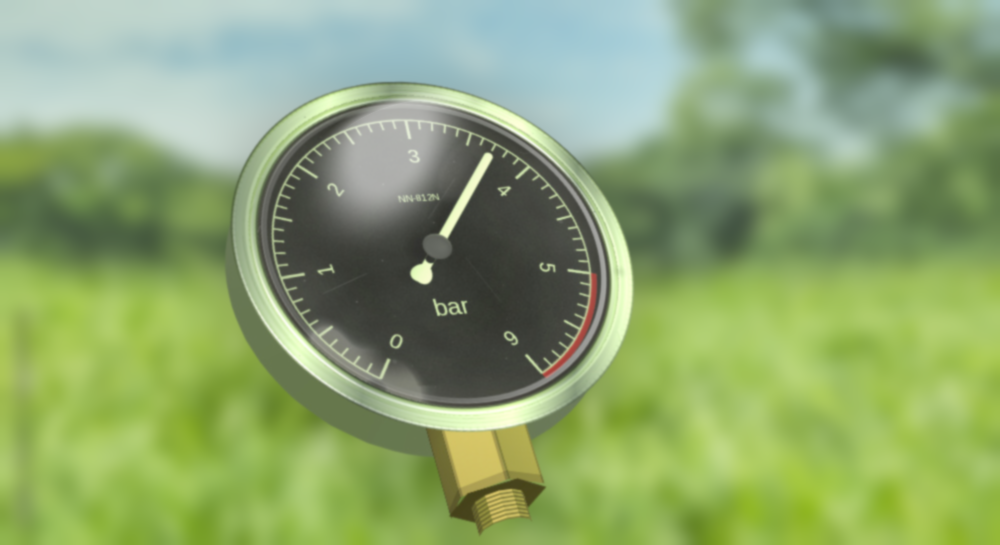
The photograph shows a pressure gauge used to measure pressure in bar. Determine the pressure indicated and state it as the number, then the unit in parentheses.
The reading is 3.7 (bar)
